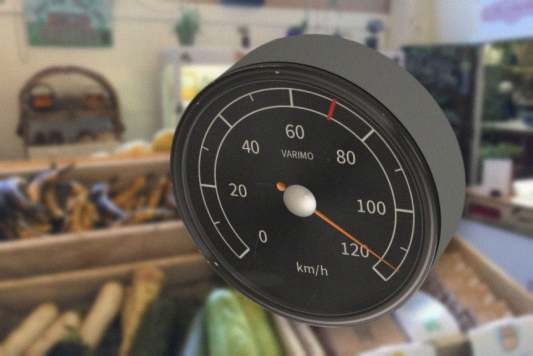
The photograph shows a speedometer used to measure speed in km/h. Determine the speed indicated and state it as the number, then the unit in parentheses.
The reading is 115 (km/h)
